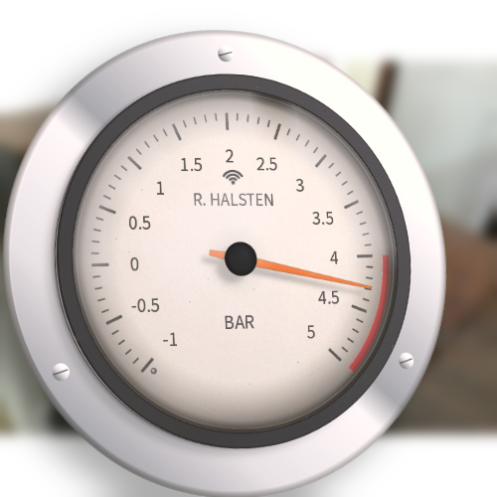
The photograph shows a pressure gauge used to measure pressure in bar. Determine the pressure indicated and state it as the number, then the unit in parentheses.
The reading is 4.3 (bar)
